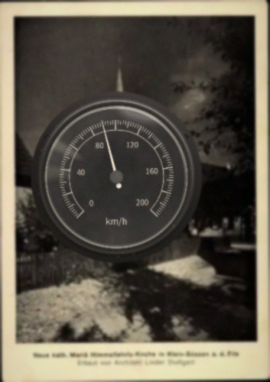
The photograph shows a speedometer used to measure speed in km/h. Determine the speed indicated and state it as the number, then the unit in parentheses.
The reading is 90 (km/h)
